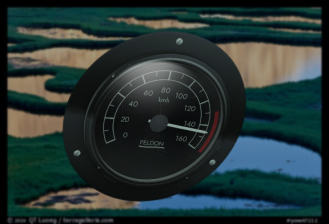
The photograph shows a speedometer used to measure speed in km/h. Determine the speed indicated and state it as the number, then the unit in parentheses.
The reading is 145 (km/h)
